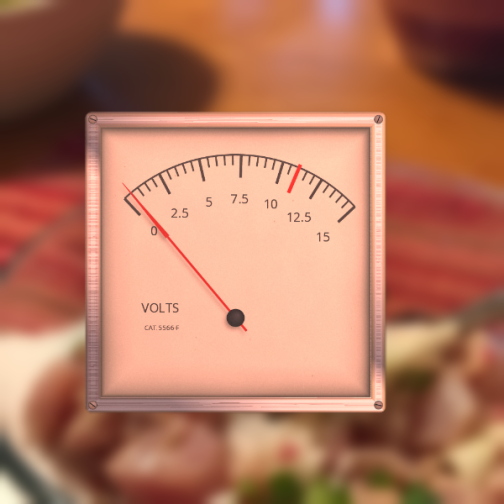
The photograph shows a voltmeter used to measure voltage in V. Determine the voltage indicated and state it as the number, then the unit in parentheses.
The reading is 0.5 (V)
